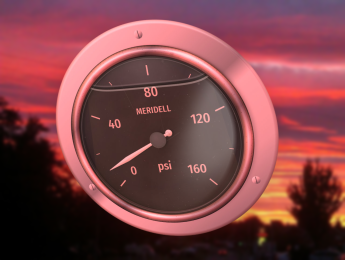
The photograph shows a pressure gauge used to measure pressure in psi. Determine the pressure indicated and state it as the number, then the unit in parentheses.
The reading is 10 (psi)
